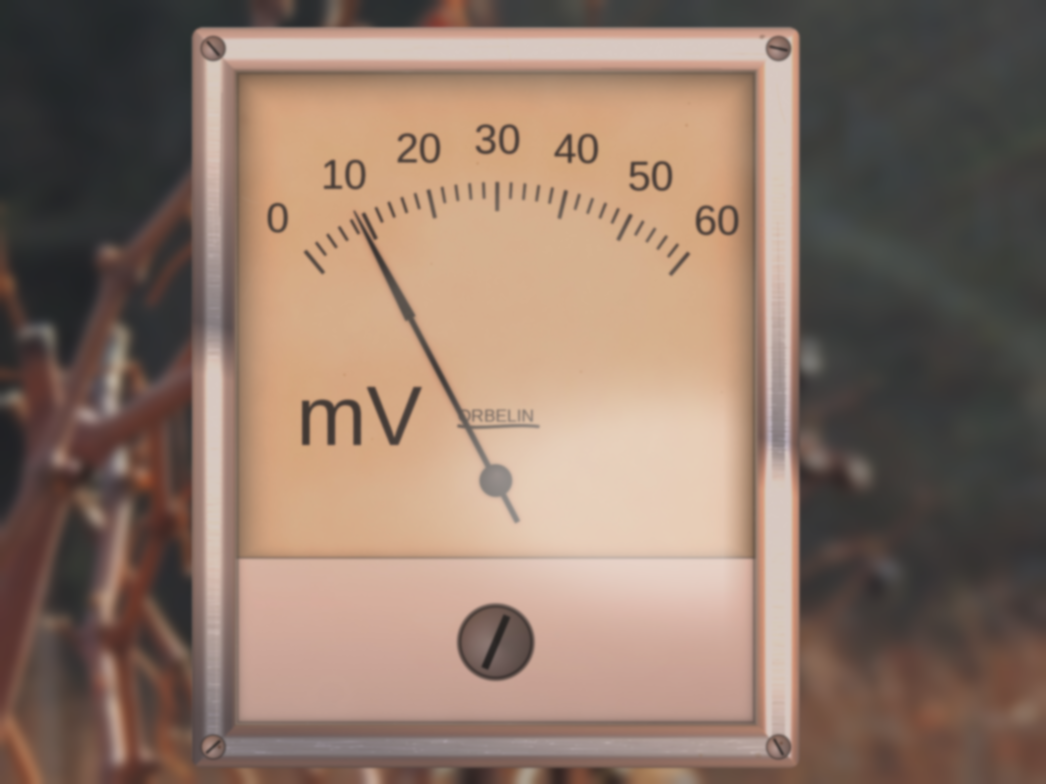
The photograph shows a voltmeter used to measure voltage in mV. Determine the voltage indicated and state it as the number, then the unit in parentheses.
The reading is 9 (mV)
